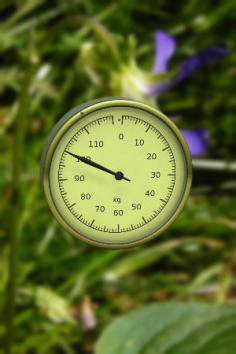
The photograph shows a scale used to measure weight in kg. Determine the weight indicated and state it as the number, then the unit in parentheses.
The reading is 100 (kg)
